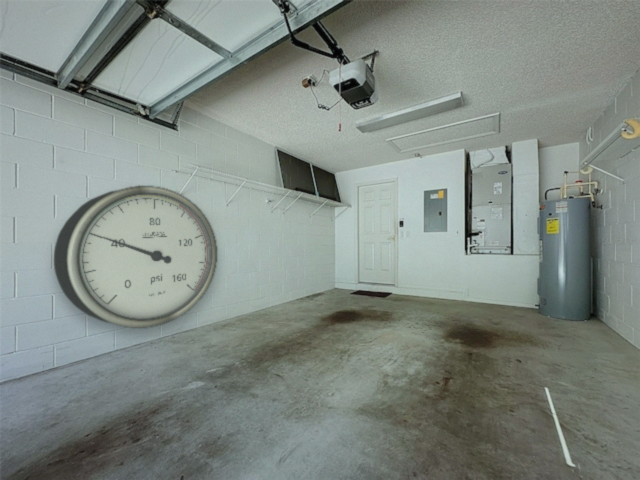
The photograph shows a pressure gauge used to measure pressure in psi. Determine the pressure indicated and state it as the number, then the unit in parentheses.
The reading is 40 (psi)
